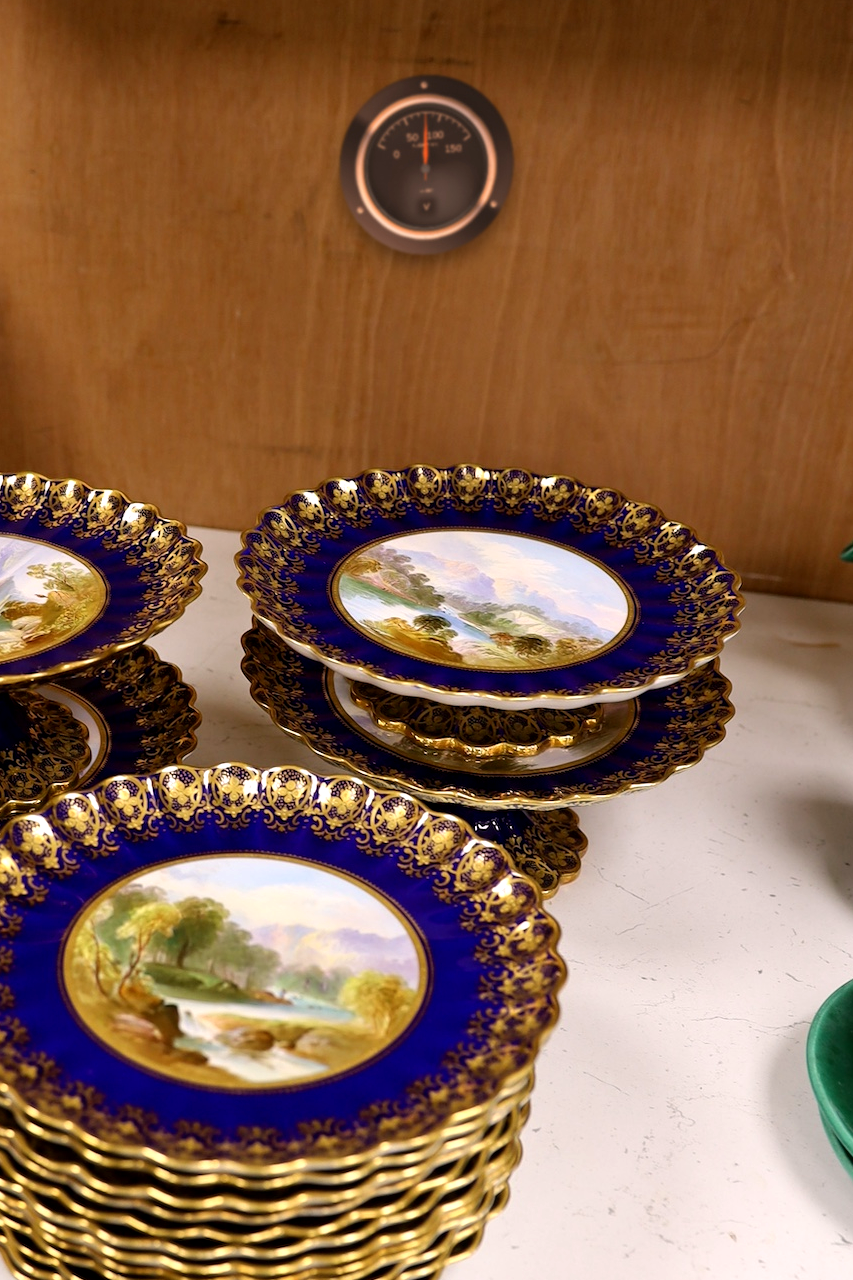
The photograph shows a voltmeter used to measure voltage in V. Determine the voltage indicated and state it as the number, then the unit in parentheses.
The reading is 80 (V)
